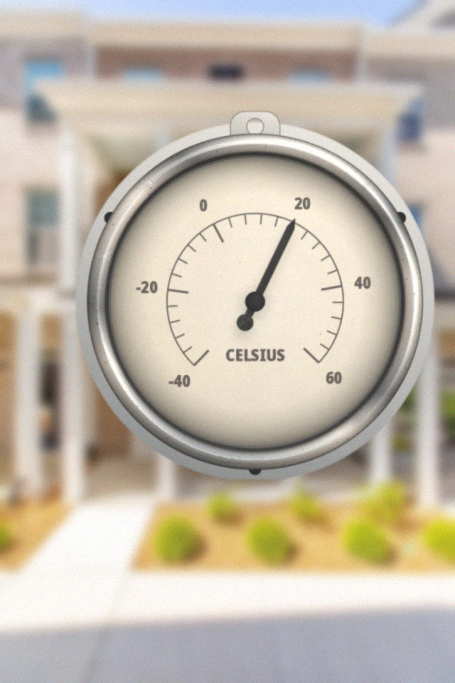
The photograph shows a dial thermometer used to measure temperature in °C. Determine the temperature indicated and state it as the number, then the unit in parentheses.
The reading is 20 (°C)
